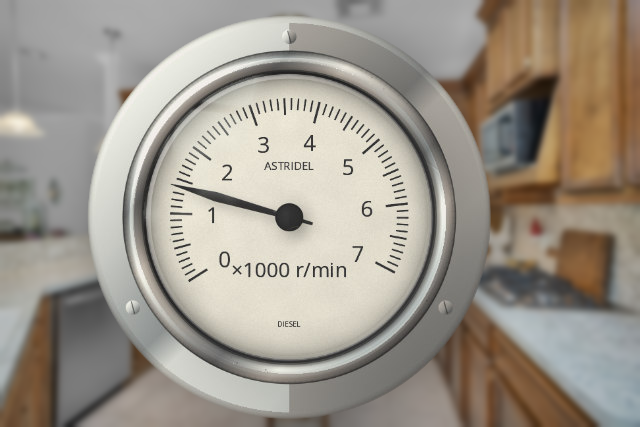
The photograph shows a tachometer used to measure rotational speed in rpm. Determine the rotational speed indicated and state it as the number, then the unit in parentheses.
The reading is 1400 (rpm)
